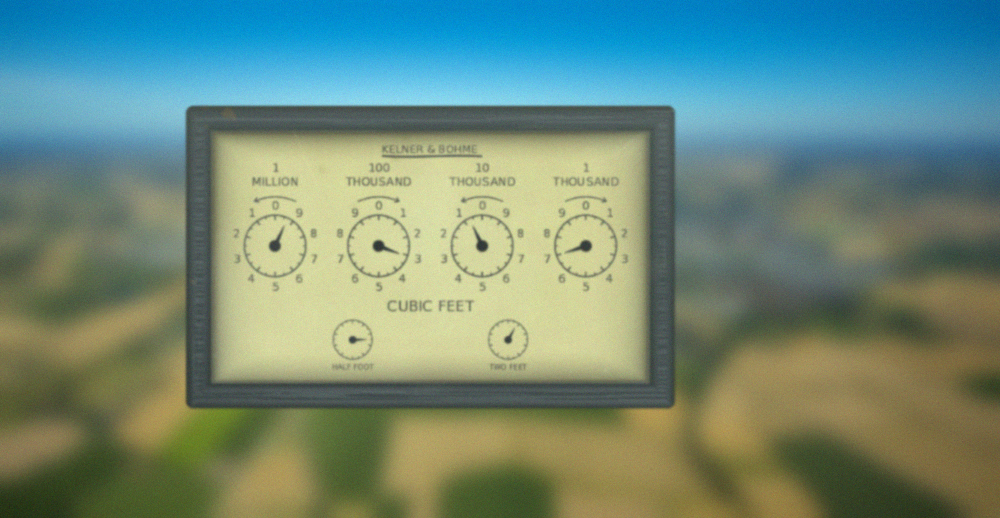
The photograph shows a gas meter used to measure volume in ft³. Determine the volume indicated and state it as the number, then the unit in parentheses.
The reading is 930700 (ft³)
